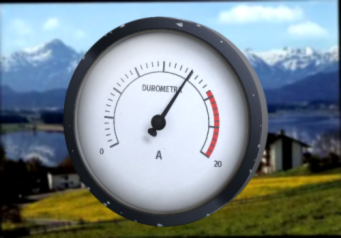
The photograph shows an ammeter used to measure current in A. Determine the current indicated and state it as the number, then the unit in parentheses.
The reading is 12.5 (A)
